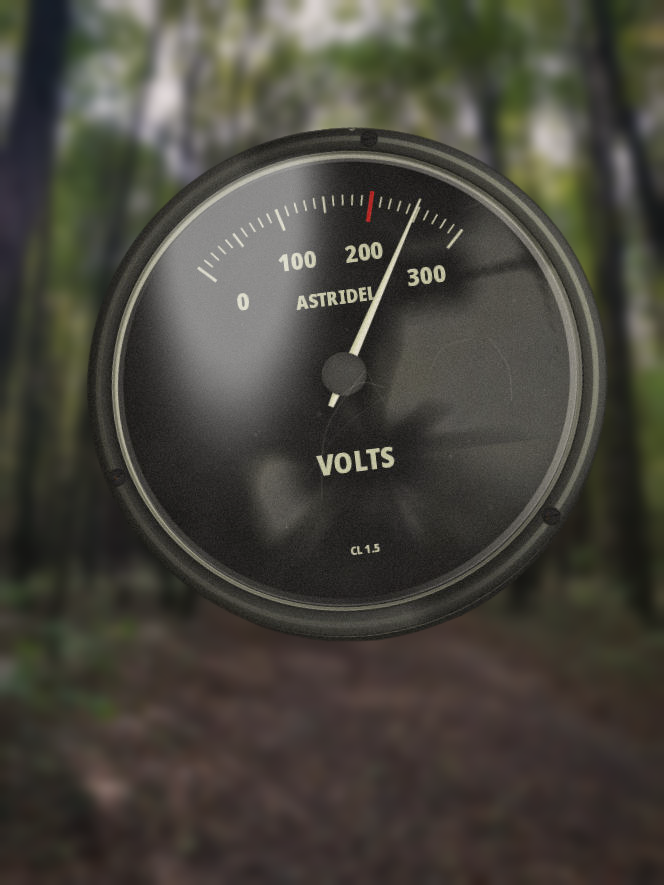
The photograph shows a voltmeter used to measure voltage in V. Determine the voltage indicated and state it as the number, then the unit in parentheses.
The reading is 250 (V)
